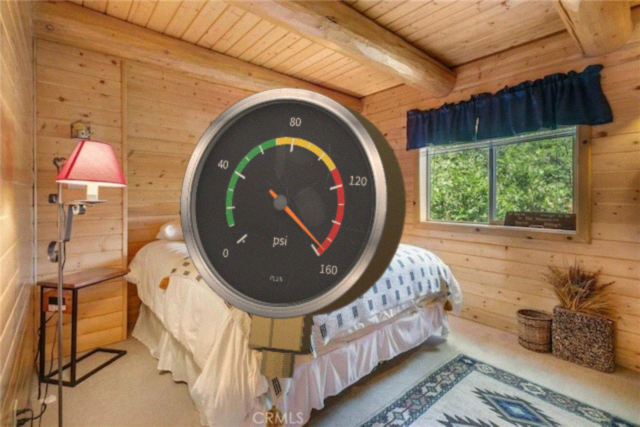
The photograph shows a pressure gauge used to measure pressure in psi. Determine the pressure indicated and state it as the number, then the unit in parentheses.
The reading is 155 (psi)
